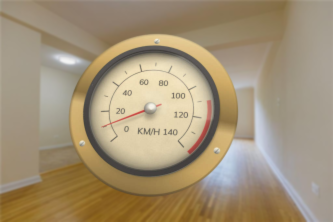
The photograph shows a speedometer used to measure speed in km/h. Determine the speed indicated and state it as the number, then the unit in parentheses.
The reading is 10 (km/h)
